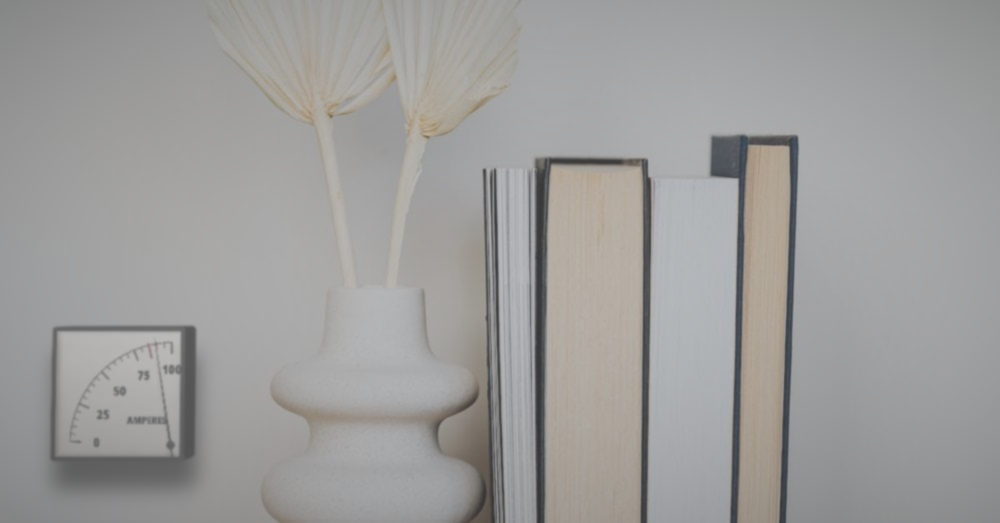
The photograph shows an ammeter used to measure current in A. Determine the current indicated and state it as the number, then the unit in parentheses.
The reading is 90 (A)
